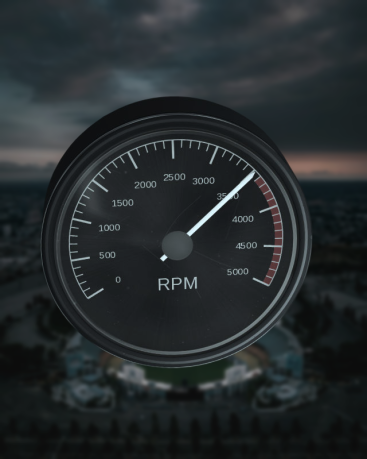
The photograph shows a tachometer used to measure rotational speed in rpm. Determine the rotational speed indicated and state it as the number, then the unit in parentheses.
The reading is 3500 (rpm)
